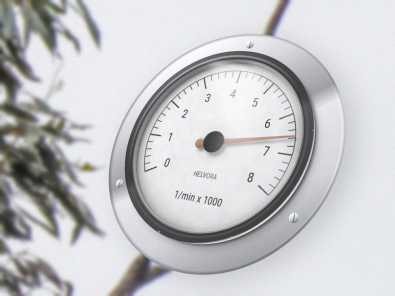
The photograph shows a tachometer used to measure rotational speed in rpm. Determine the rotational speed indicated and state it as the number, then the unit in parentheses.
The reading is 6600 (rpm)
